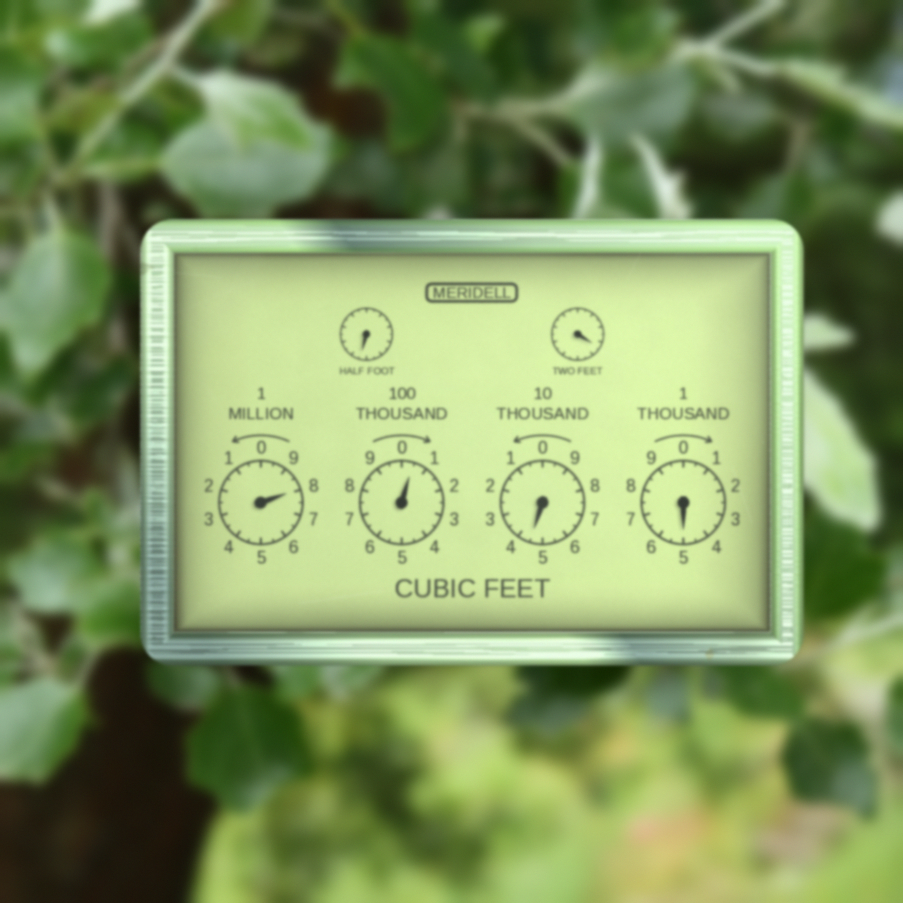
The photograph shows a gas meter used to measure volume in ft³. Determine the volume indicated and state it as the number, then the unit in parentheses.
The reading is 804500 (ft³)
